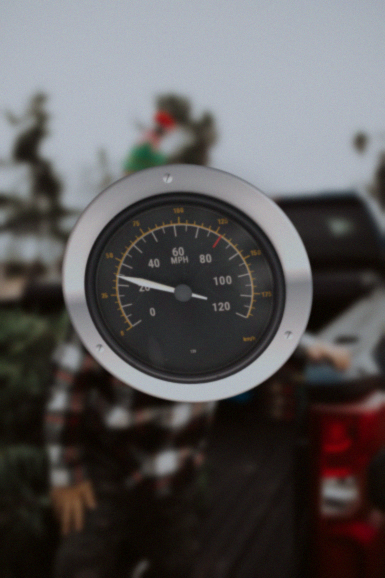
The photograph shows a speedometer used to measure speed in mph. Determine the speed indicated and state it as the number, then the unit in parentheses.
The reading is 25 (mph)
